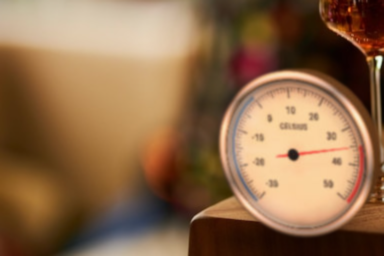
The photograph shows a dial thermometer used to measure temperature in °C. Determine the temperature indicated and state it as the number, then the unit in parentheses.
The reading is 35 (°C)
